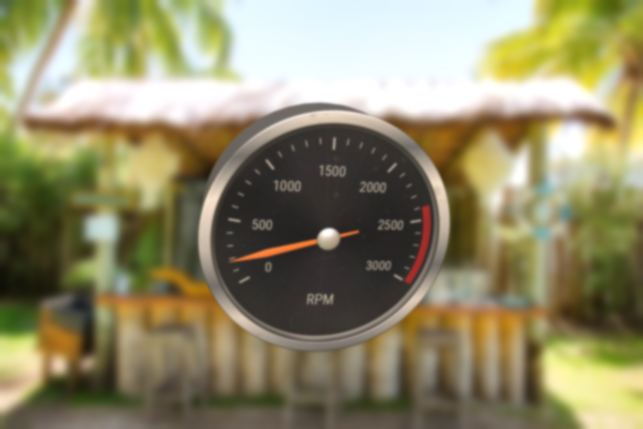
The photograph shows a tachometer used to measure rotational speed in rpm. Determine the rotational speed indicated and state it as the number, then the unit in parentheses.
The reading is 200 (rpm)
